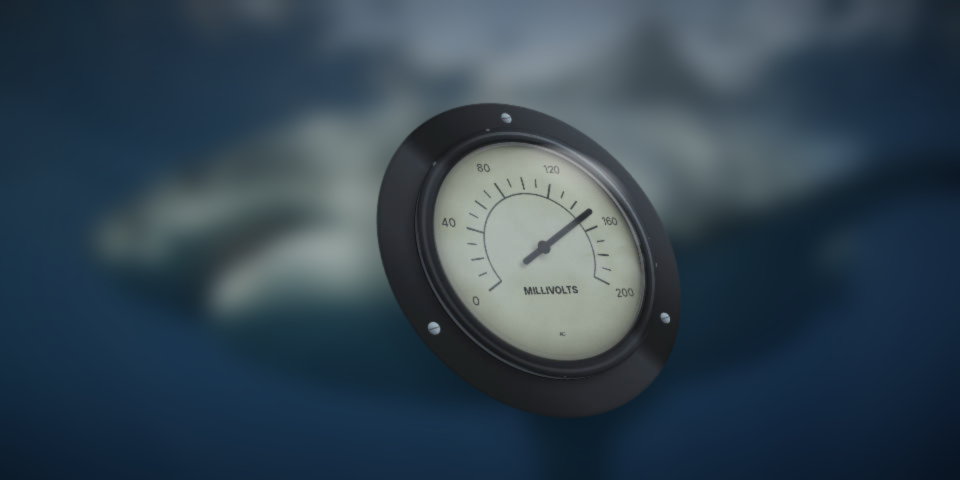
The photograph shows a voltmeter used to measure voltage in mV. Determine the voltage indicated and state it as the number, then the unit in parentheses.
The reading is 150 (mV)
